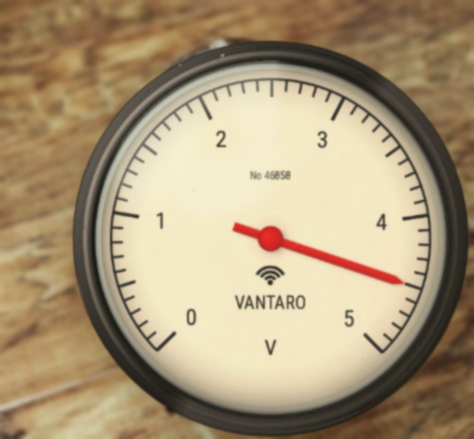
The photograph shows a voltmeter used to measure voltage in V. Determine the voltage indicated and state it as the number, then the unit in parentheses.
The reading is 4.5 (V)
